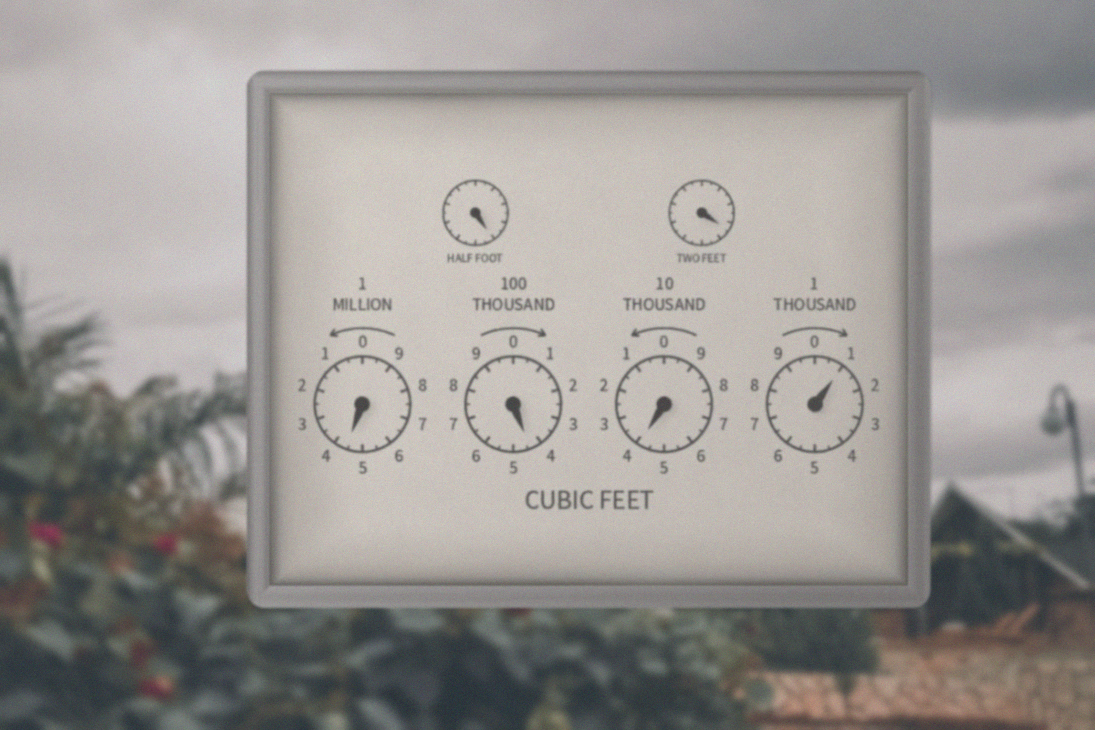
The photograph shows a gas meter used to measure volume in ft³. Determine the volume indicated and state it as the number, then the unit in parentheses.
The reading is 444100 (ft³)
